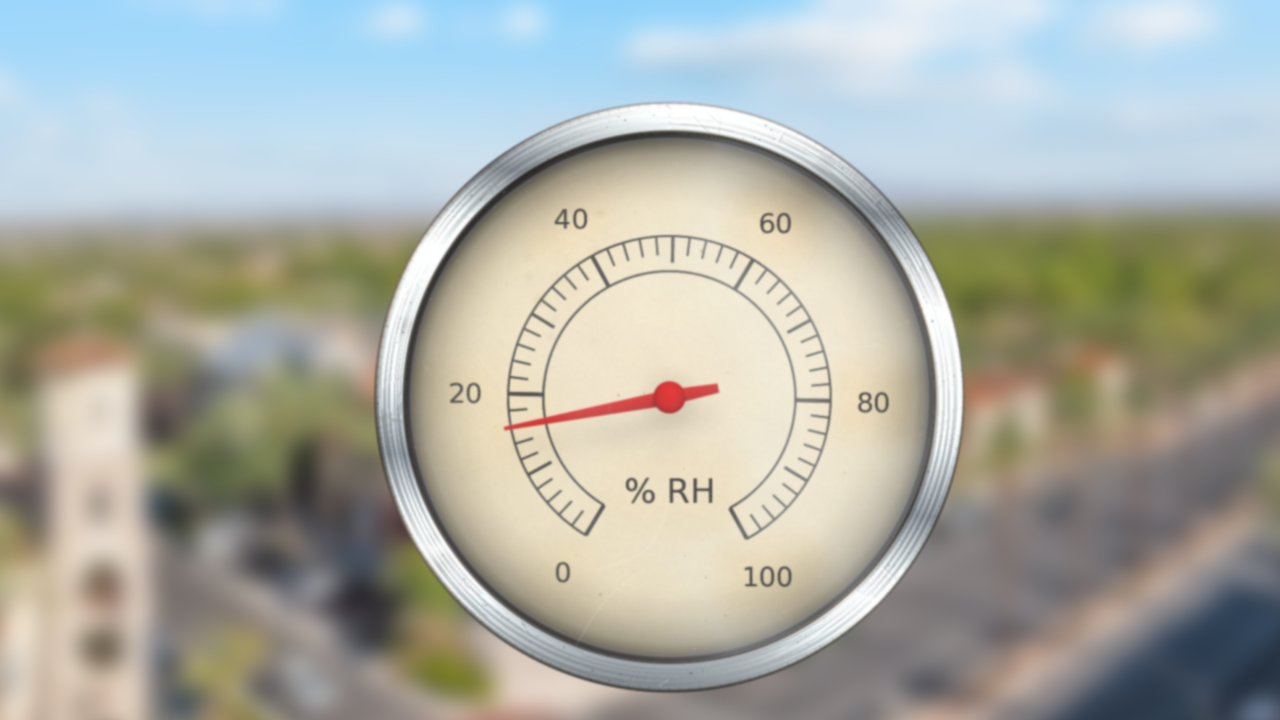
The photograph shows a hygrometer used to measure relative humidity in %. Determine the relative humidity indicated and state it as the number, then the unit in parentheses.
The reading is 16 (%)
